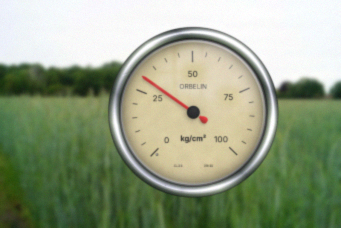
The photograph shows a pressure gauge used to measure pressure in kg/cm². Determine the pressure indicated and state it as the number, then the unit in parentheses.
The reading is 30 (kg/cm²)
